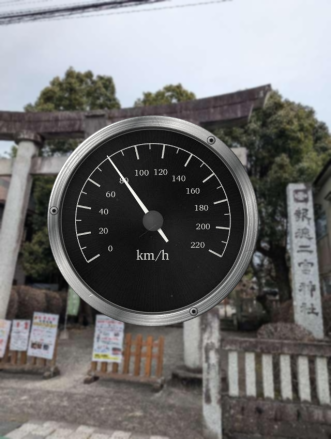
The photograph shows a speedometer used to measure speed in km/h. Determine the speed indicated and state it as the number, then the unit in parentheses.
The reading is 80 (km/h)
